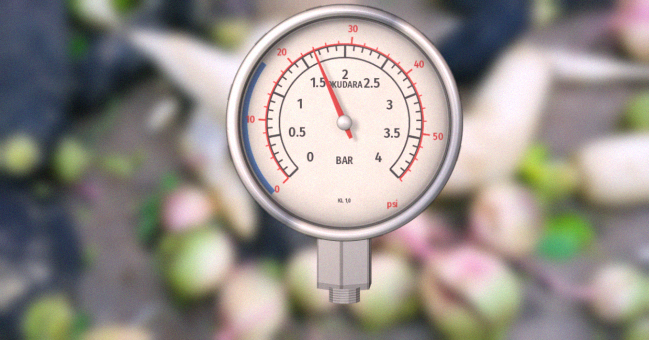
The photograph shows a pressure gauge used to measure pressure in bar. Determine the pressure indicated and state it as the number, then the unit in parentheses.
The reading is 1.65 (bar)
